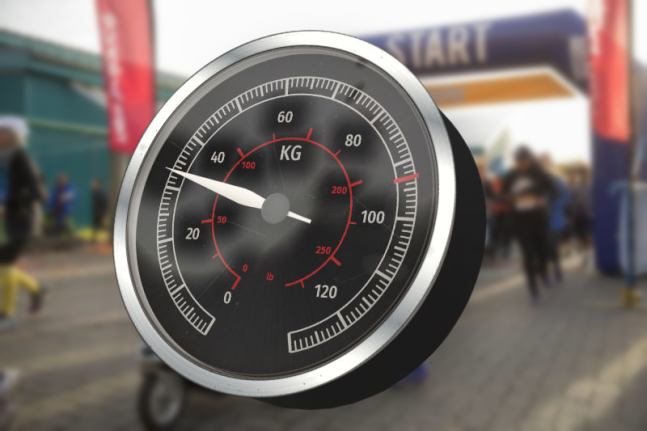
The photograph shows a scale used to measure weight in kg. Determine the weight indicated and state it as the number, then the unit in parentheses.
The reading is 33 (kg)
